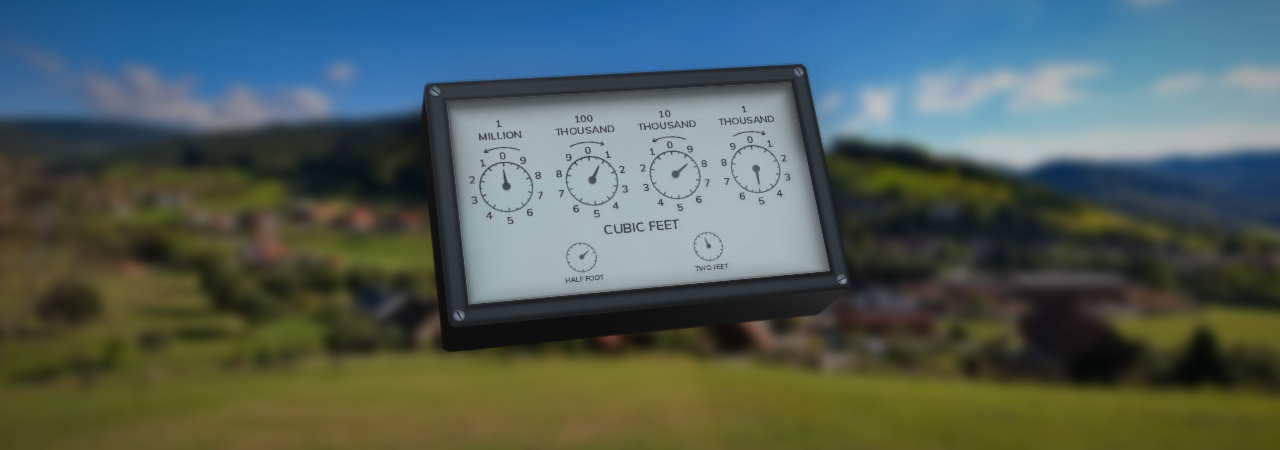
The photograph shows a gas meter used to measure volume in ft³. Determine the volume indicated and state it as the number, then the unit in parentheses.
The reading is 8500 (ft³)
